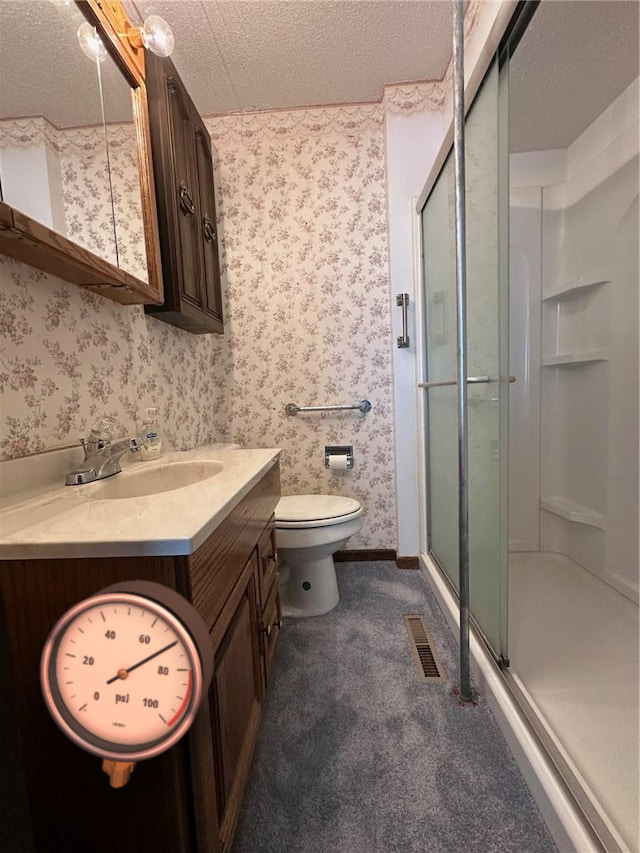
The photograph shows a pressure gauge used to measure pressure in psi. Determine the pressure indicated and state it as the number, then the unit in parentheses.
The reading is 70 (psi)
